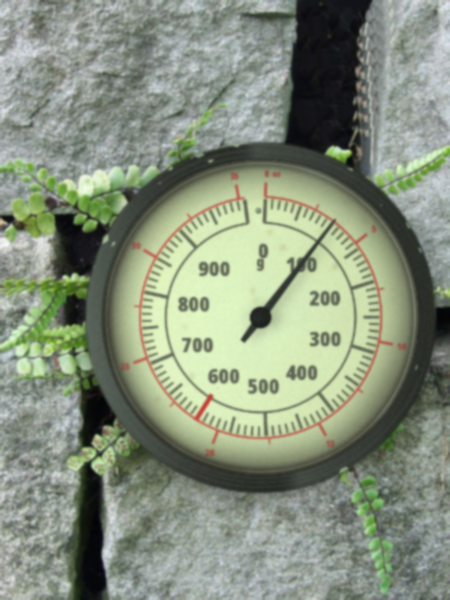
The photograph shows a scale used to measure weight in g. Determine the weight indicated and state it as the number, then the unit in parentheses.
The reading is 100 (g)
